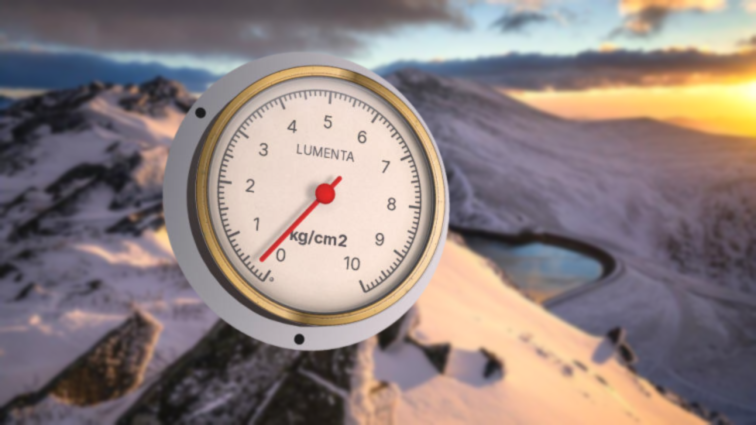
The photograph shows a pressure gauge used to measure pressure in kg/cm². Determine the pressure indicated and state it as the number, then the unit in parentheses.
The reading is 0.3 (kg/cm²)
